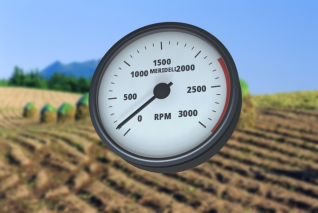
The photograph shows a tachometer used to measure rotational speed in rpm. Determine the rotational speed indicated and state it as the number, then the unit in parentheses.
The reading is 100 (rpm)
